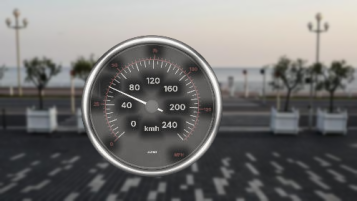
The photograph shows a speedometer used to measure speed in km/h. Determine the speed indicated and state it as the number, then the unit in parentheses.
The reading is 60 (km/h)
